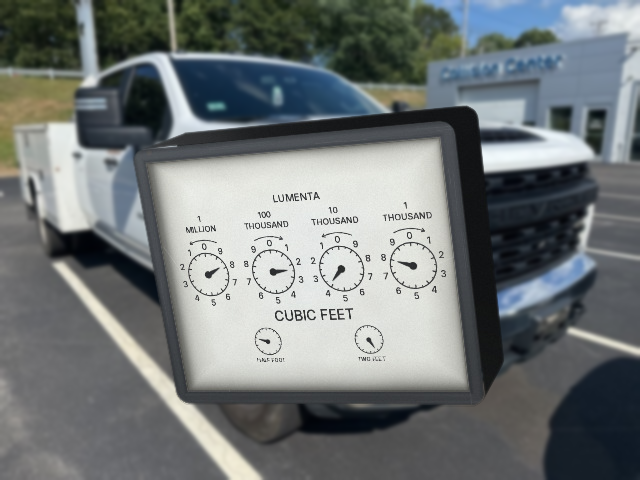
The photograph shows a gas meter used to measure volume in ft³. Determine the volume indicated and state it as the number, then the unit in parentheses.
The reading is 823800 (ft³)
